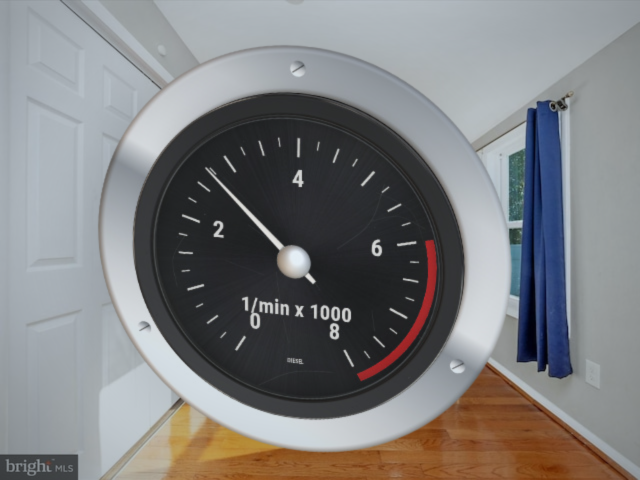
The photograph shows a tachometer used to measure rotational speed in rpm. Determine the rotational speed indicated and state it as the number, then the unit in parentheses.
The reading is 2750 (rpm)
